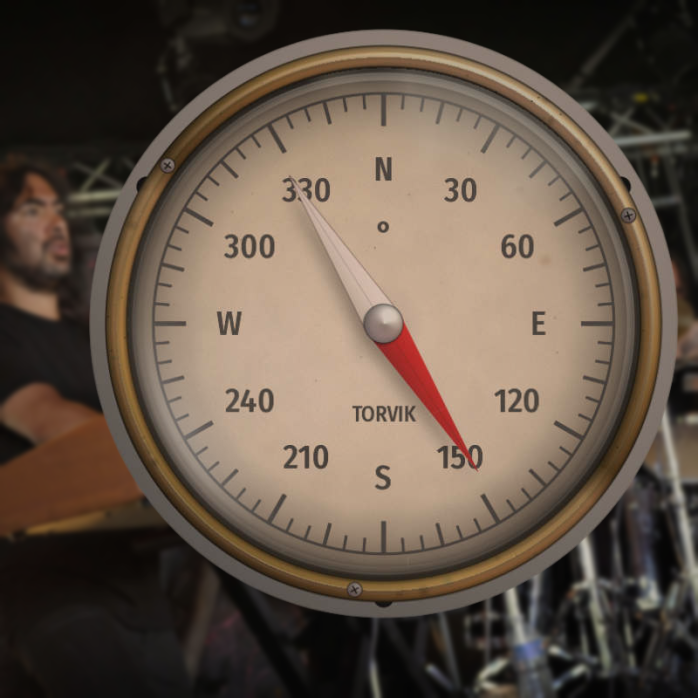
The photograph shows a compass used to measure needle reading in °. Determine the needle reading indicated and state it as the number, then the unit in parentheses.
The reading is 147.5 (°)
